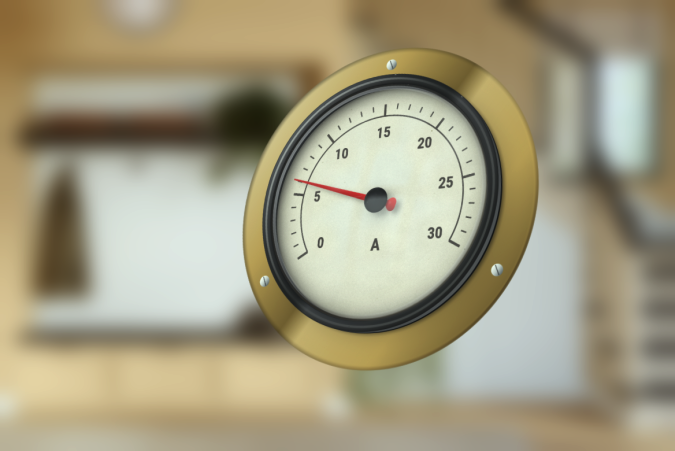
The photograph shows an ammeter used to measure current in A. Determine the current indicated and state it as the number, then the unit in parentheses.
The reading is 6 (A)
